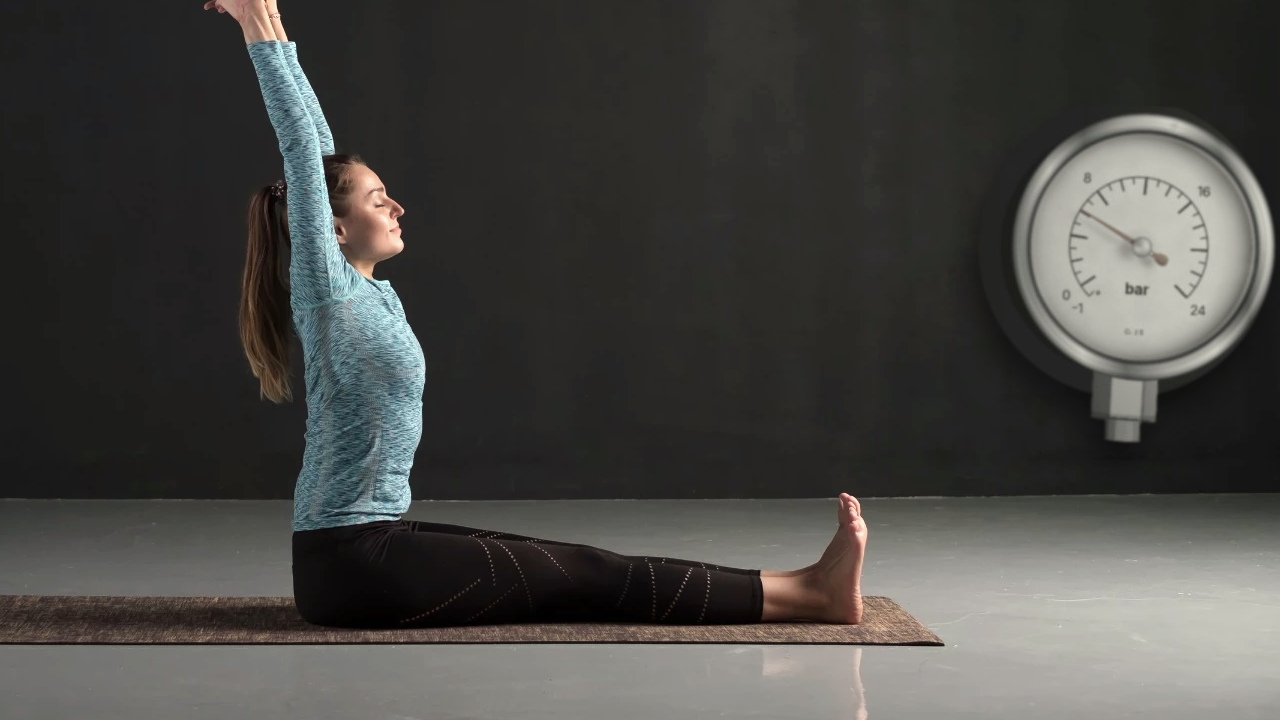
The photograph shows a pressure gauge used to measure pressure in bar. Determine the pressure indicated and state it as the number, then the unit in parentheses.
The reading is 6 (bar)
